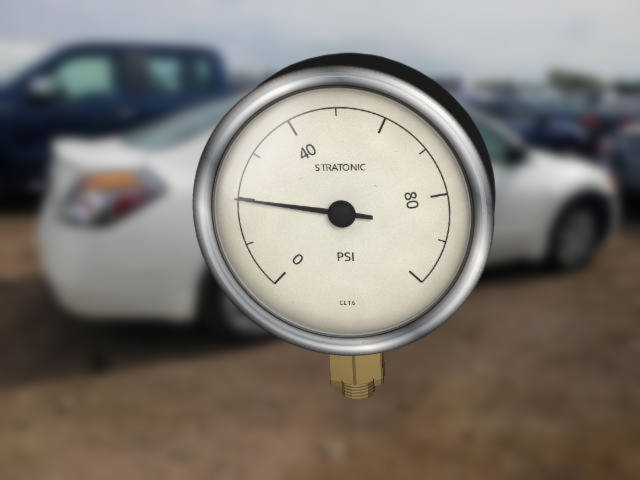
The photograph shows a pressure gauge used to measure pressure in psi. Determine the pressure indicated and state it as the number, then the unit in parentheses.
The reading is 20 (psi)
